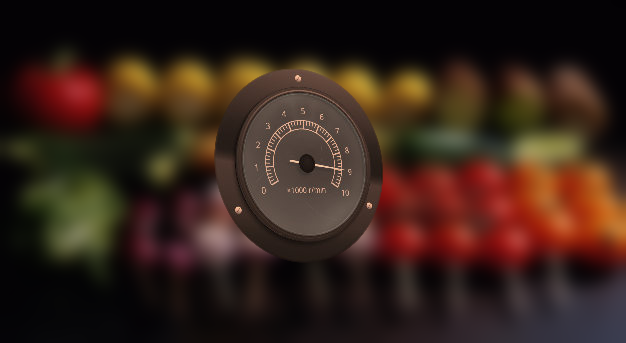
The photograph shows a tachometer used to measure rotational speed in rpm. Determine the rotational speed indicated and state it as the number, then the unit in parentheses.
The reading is 9000 (rpm)
